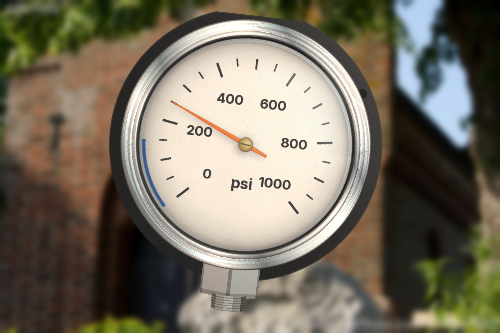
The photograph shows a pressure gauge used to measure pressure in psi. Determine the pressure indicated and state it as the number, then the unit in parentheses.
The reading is 250 (psi)
